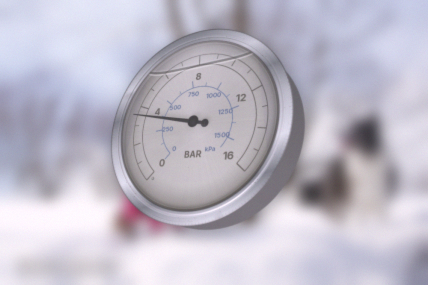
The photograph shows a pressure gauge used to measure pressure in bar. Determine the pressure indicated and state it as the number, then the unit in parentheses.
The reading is 3.5 (bar)
